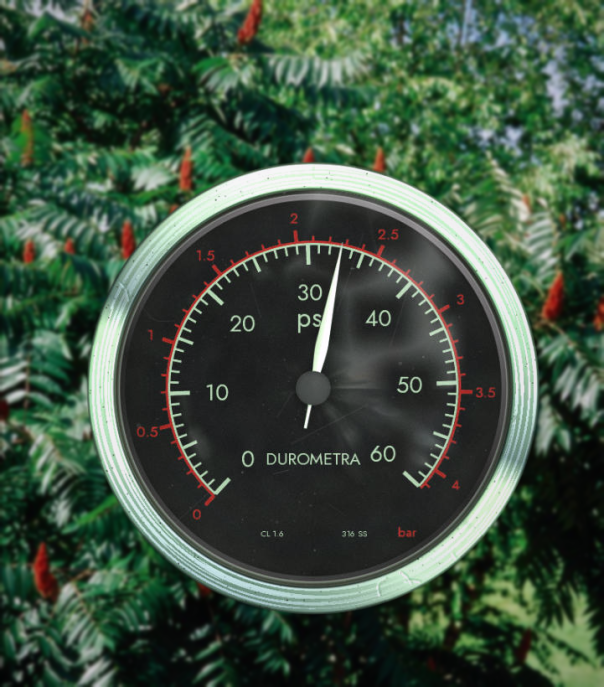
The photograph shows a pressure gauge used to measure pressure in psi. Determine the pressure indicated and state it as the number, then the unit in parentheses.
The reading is 33 (psi)
